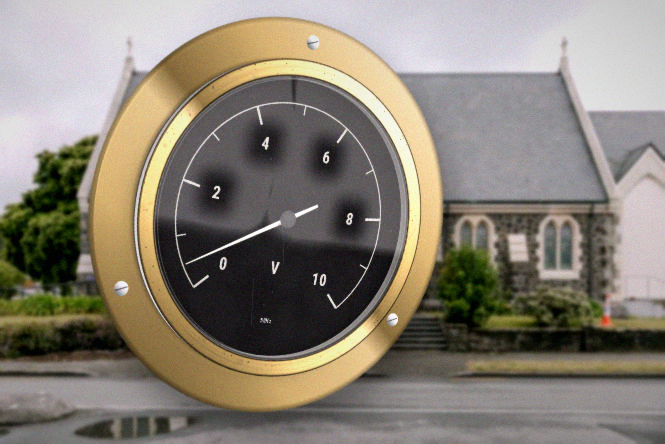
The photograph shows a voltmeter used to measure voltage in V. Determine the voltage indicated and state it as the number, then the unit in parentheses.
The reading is 0.5 (V)
